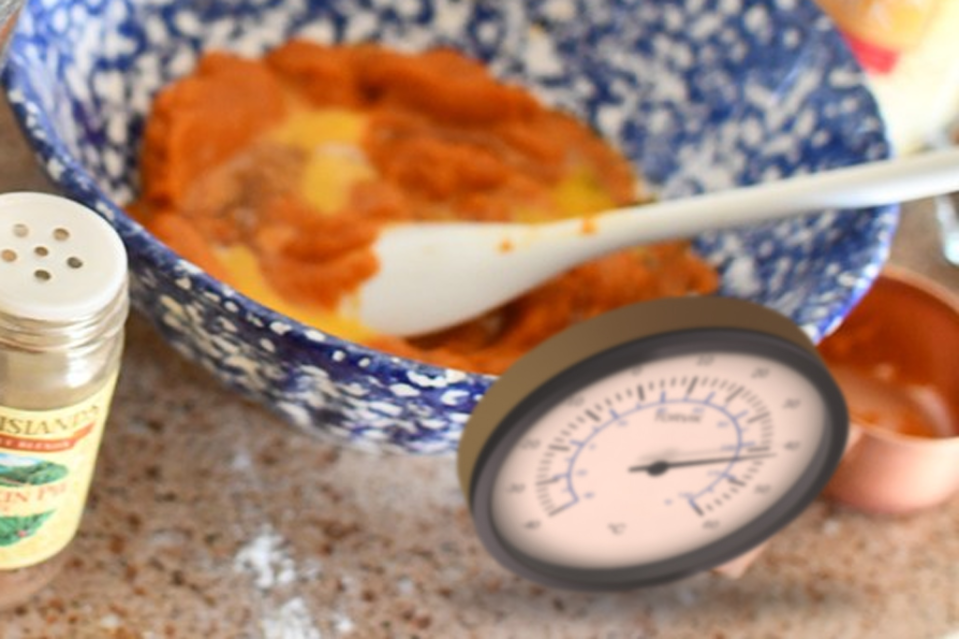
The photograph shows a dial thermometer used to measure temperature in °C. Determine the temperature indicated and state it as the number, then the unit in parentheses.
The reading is 40 (°C)
